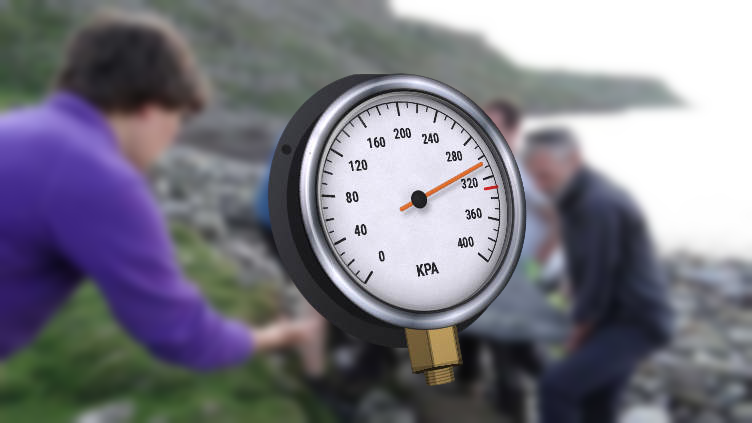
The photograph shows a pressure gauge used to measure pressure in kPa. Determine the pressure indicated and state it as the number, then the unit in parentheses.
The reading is 305 (kPa)
